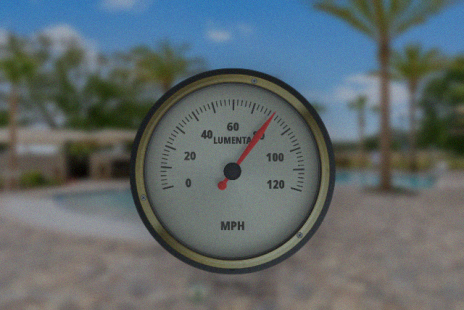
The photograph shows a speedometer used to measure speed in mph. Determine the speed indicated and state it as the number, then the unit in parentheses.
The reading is 80 (mph)
